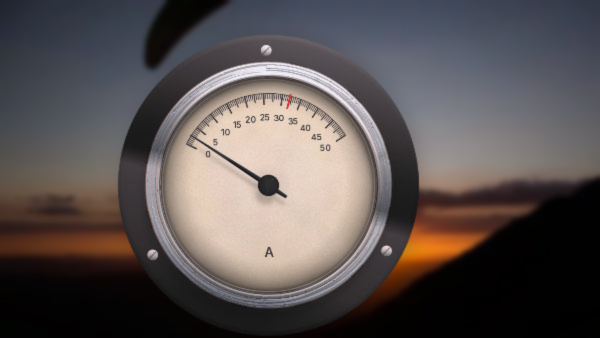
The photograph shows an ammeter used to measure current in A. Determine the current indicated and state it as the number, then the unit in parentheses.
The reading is 2.5 (A)
